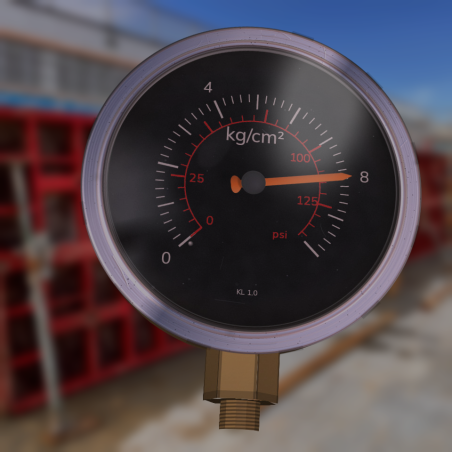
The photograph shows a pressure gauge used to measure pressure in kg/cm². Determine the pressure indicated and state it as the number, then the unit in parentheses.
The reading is 8 (kg/cm²)
